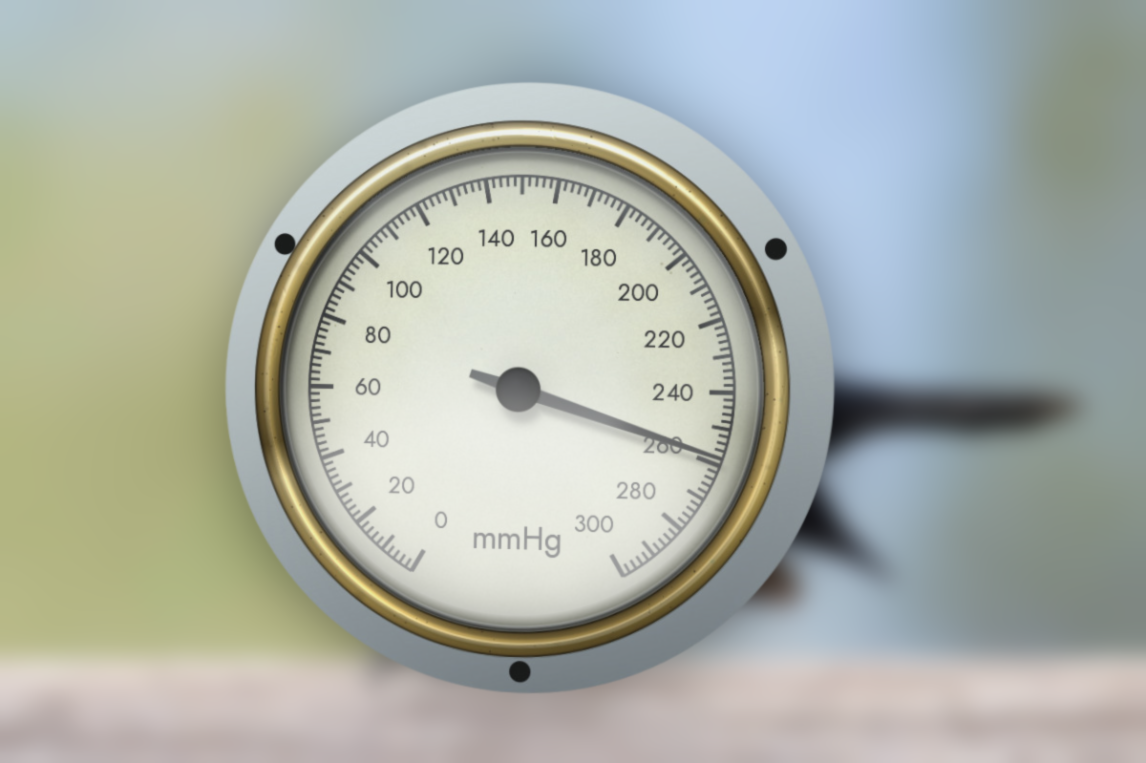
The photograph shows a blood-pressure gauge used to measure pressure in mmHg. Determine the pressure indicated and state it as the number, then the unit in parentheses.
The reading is 258 (mmHg)
